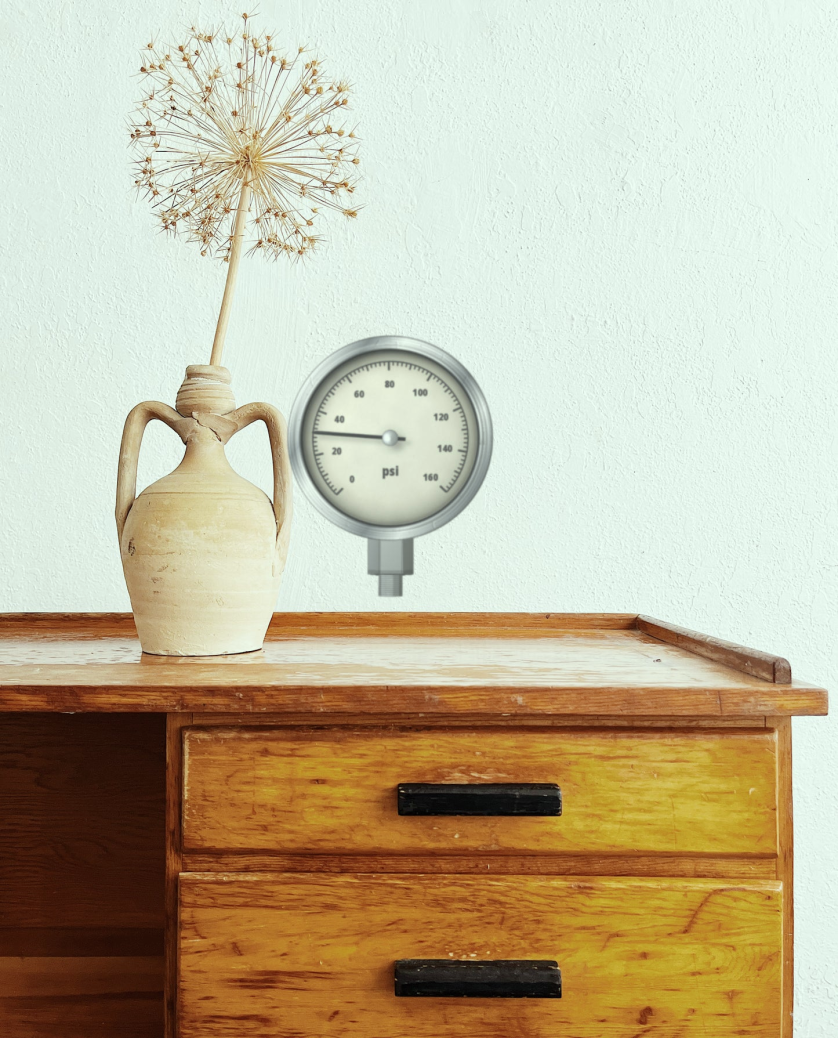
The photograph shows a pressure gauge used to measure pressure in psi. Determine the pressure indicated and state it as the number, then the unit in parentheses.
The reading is 30 (psi)
